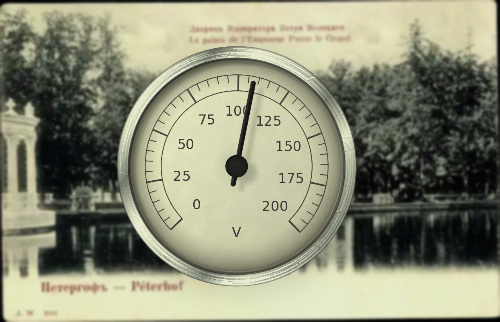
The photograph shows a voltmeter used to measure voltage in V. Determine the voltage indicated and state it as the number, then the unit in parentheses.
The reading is 107.5 (V)
